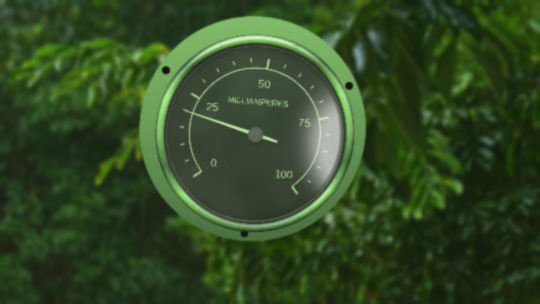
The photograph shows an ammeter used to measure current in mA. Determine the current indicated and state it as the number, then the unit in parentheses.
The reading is 20 (mA)
